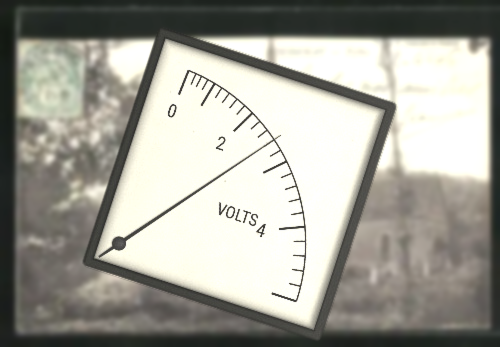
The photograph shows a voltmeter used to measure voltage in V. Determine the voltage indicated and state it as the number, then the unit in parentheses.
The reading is 2.6 (V)
